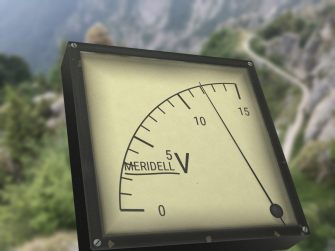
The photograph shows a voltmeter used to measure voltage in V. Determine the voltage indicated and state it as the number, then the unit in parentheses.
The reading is 12 (V)
